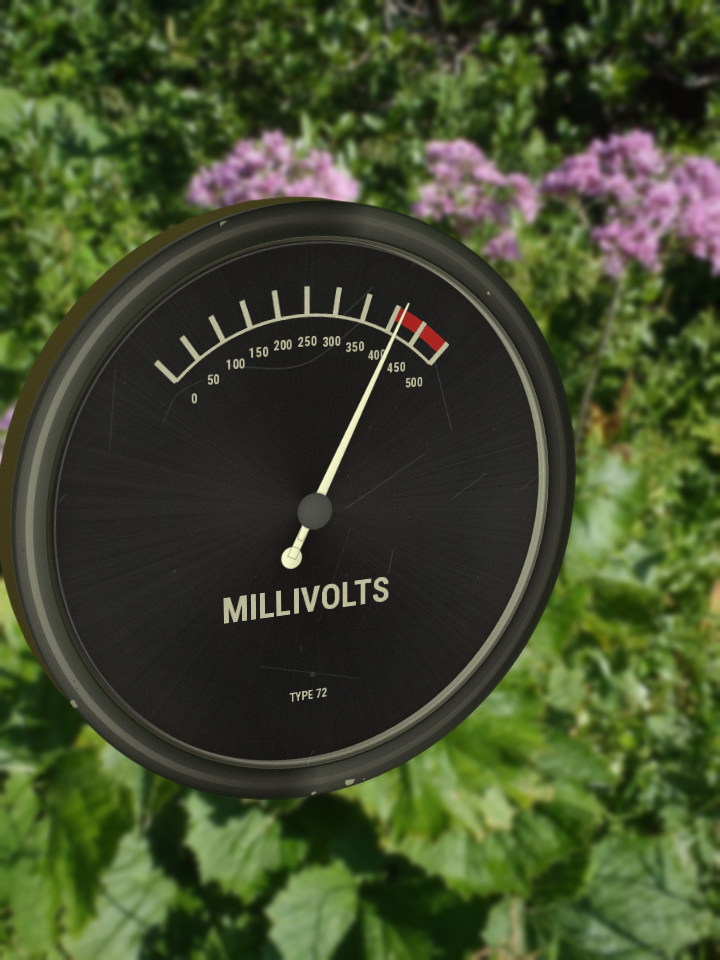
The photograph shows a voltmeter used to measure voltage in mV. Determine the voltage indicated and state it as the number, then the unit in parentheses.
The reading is 400 (mV)
